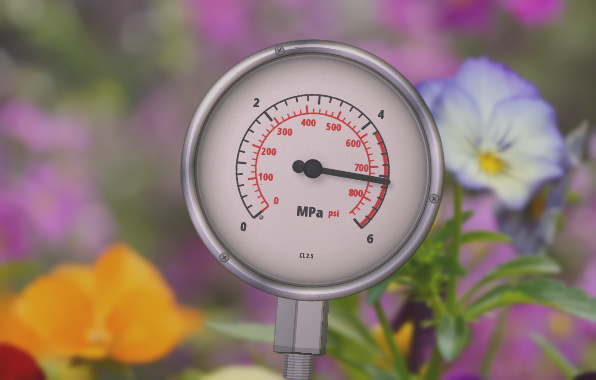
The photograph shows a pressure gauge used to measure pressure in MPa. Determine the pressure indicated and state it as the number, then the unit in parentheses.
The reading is 5.1 (MPa)
